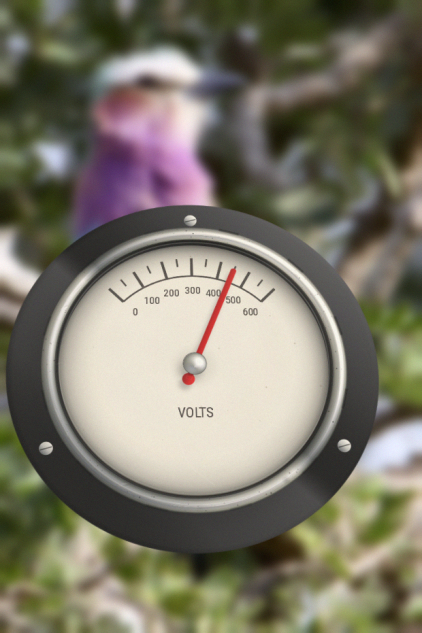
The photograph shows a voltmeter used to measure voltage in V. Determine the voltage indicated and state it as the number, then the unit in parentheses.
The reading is 450 (V)
